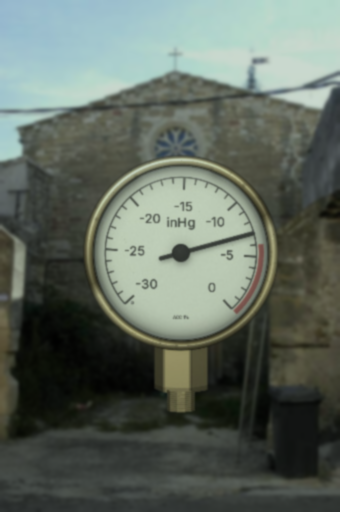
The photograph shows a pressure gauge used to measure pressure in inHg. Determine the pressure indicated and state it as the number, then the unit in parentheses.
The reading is -7 (inHg)
